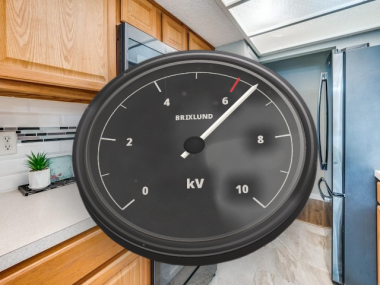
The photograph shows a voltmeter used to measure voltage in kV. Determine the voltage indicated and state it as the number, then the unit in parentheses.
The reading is 6.5 (kV)
